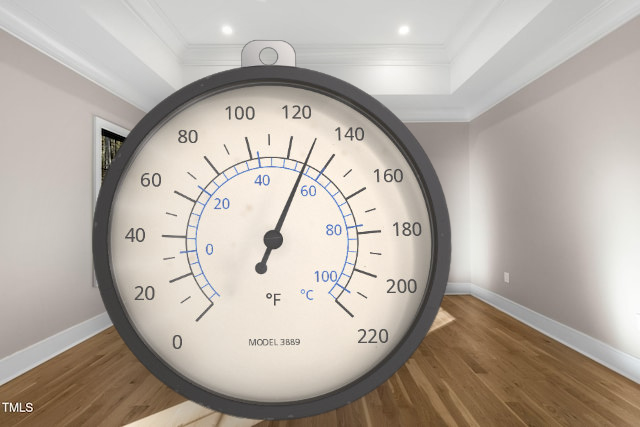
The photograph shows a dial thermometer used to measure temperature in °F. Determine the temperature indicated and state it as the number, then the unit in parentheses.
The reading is 130 (°F)
